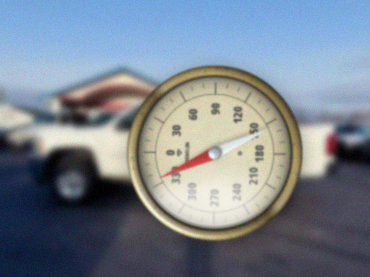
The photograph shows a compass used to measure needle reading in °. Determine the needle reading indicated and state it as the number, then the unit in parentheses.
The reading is 335 (°)
